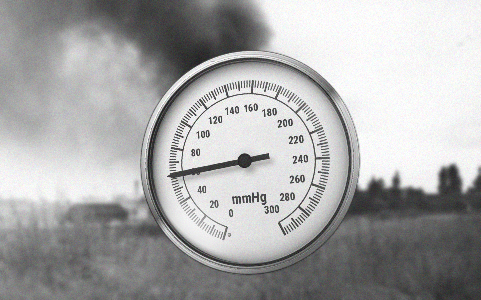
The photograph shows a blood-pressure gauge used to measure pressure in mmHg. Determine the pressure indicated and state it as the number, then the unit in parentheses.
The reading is 60 (mmHg)
